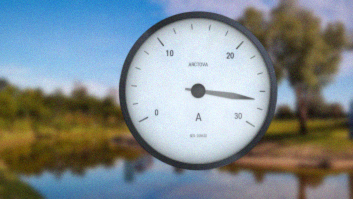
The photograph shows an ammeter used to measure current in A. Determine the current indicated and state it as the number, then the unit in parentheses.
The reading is 27 (A)
